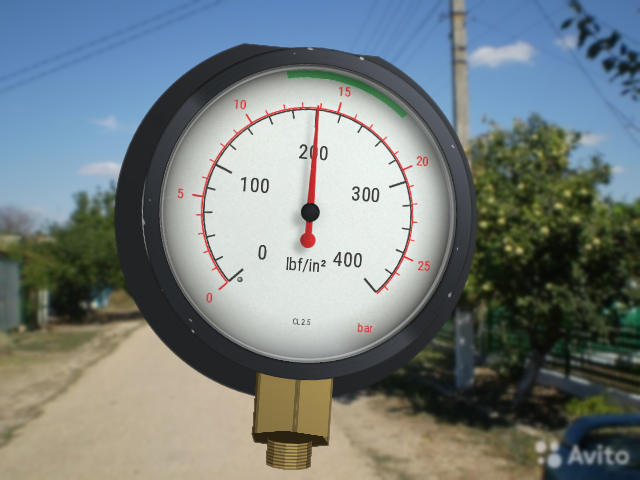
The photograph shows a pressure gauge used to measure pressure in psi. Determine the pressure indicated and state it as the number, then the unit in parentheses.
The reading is 200 (psi)
